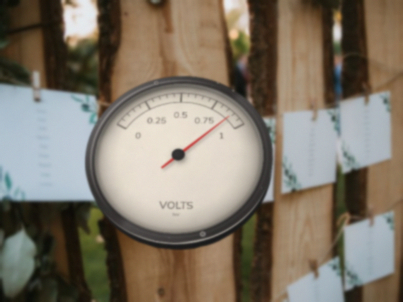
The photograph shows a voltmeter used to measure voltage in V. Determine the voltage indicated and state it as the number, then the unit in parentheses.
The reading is 0.9 (V)
